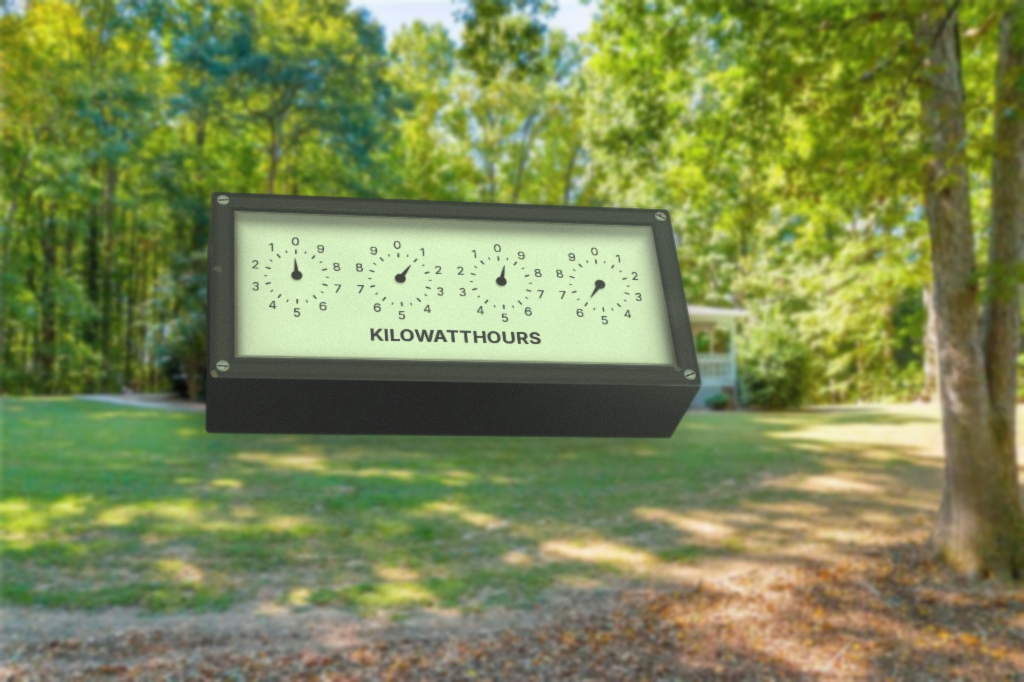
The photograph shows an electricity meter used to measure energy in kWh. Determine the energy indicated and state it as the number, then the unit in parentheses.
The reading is 96 (kWh)
